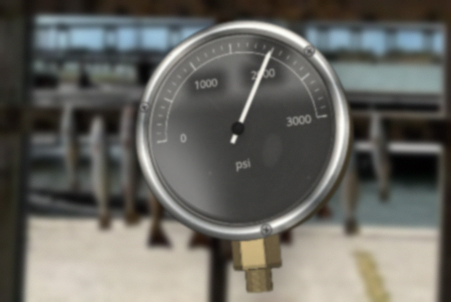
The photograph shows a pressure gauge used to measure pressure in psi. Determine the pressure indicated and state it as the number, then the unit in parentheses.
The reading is 2000 (psi)
